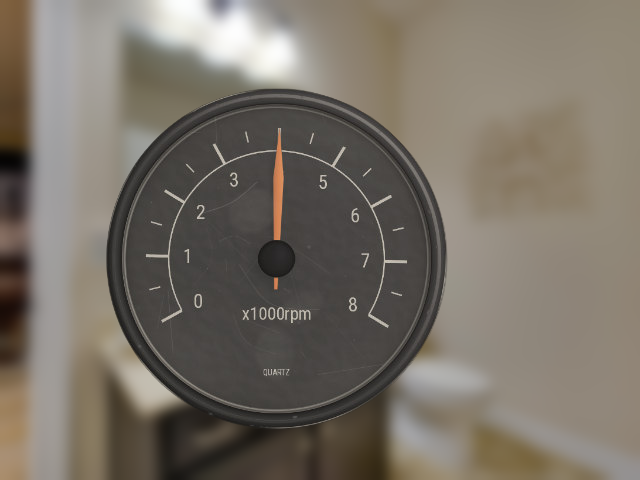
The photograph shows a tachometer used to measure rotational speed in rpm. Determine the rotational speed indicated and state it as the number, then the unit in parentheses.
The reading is 4000 (rpm)
